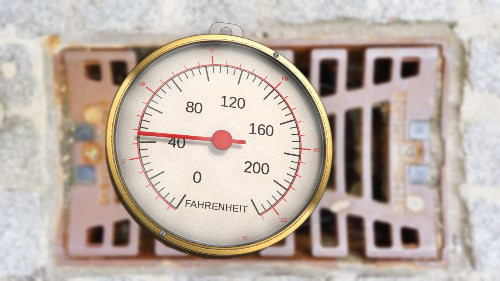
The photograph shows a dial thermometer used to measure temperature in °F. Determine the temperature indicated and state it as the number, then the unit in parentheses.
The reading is 44 (°F)
